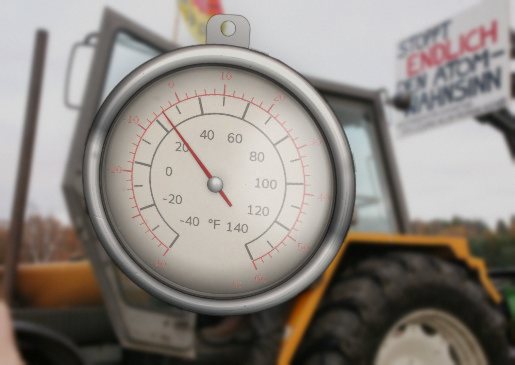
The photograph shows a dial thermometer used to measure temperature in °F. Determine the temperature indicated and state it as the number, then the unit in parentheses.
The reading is 25 (°F)
